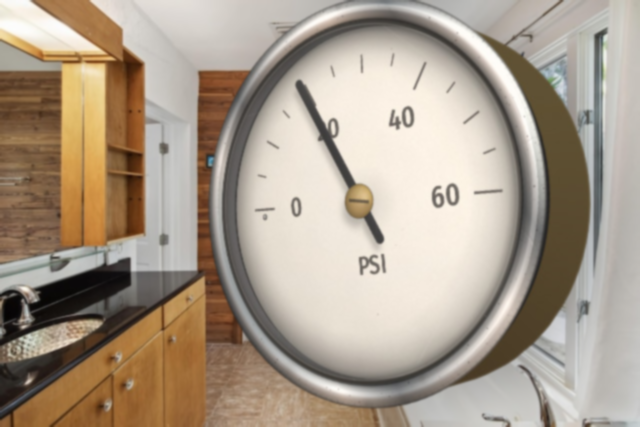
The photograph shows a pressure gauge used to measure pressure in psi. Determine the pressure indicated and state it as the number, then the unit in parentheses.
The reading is 20 (psi)
